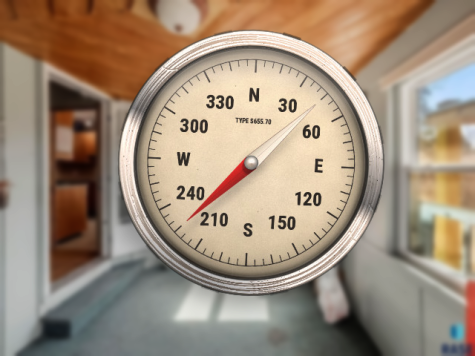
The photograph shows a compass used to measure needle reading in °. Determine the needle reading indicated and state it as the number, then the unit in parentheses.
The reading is 225 (°)
